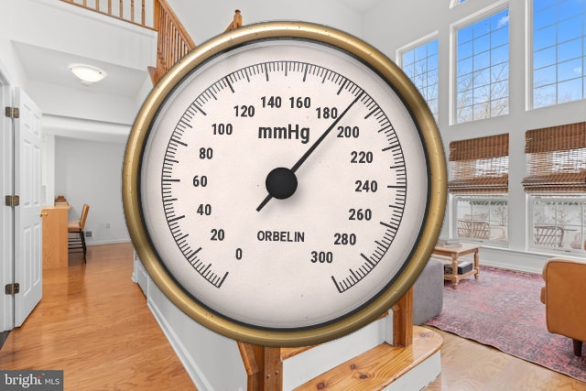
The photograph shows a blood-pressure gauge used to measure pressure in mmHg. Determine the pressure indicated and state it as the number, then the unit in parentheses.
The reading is 190 (mmHg)
